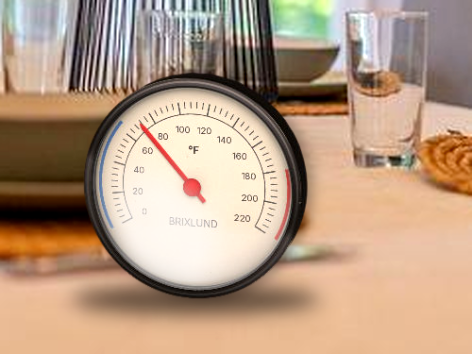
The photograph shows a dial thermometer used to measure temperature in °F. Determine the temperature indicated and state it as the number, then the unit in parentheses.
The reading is 72 (°F)
